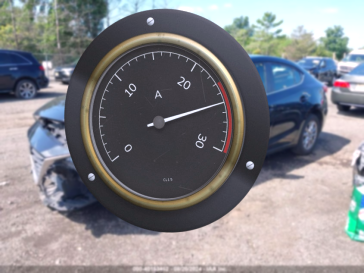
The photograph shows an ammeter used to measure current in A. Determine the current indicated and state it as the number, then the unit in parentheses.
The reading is 25 (A)
